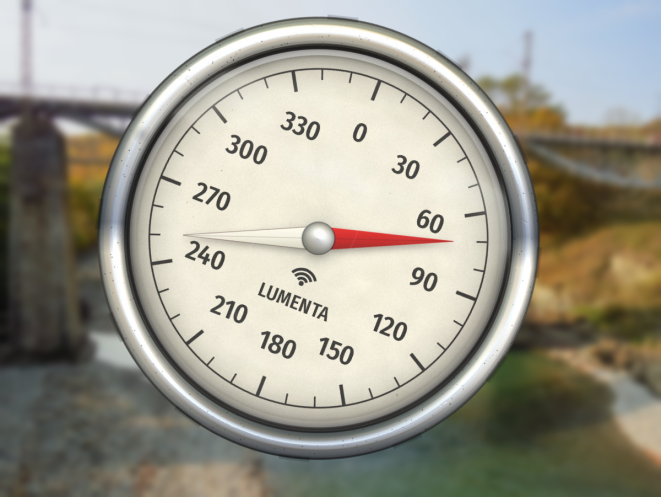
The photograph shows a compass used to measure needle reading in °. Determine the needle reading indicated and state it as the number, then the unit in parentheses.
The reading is 70 (°)
